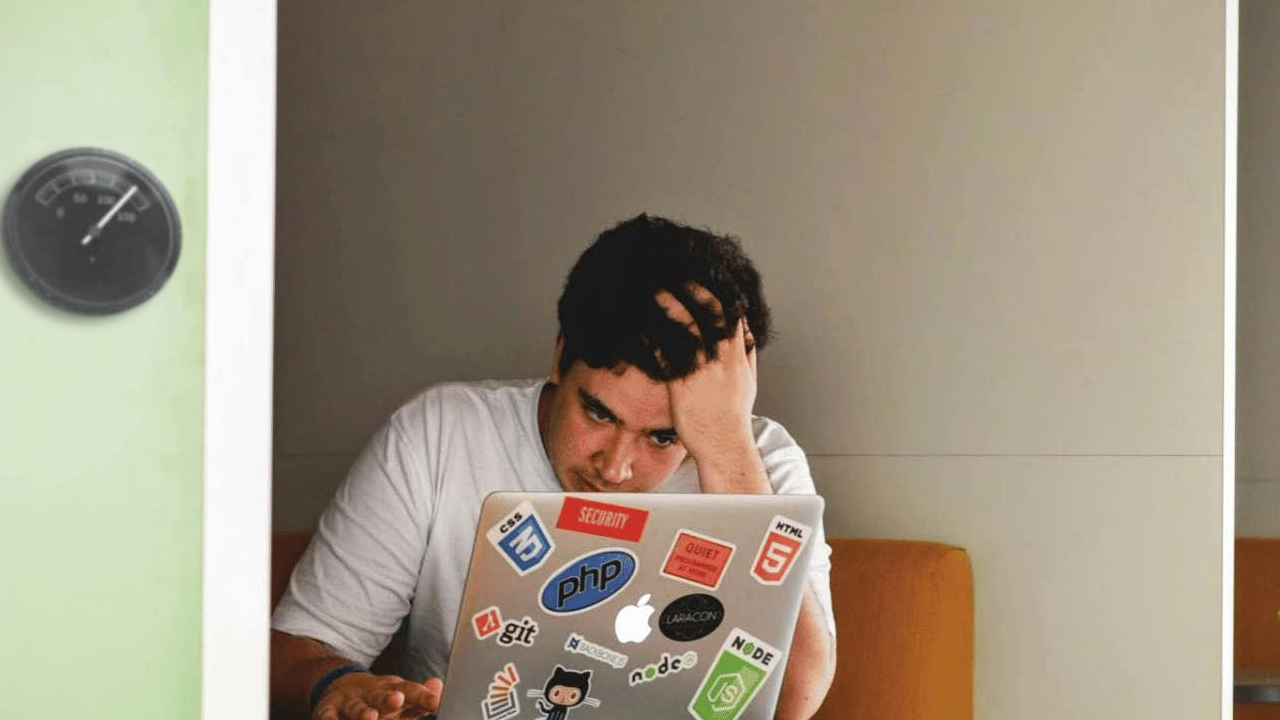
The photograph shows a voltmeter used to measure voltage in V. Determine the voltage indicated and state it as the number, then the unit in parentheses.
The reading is 125 (V)
